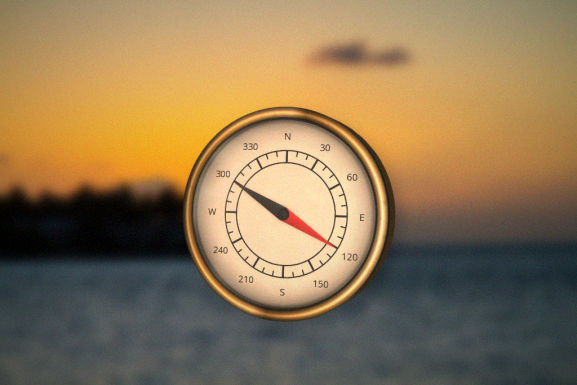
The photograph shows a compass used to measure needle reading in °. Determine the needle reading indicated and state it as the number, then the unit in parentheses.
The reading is 120 (°)
